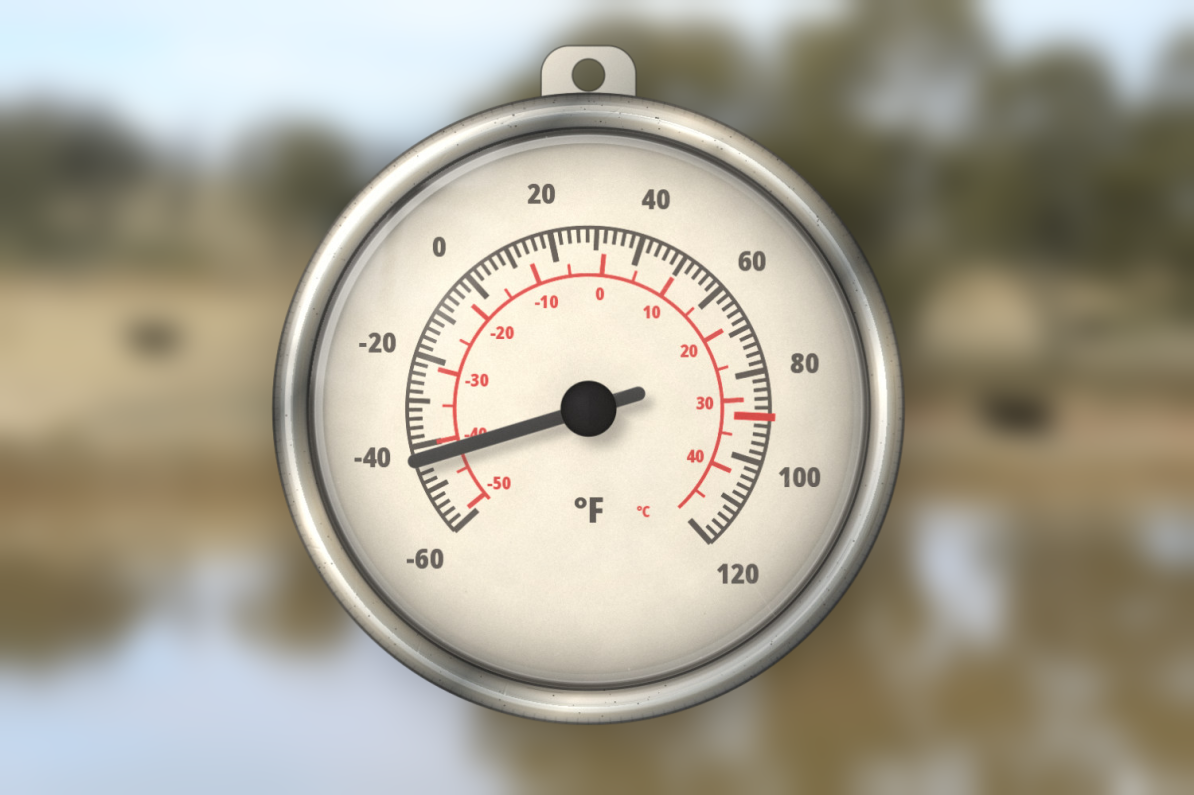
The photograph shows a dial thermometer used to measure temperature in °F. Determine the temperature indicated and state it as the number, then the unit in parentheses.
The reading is -43 (°F)
